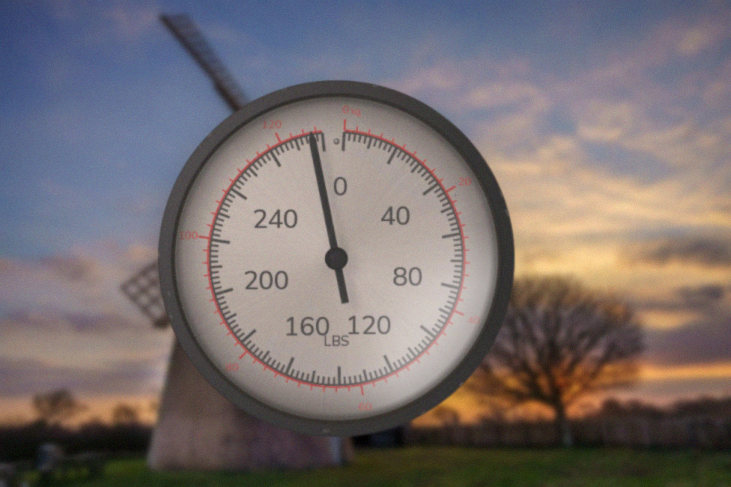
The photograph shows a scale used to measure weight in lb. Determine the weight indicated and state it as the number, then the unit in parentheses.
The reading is 276 (lb)
